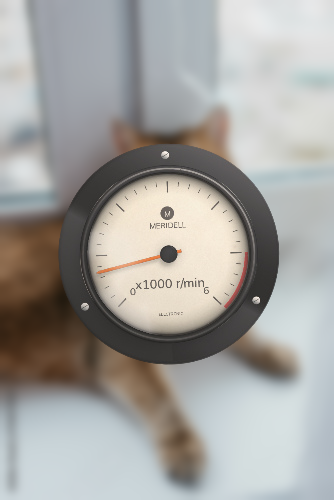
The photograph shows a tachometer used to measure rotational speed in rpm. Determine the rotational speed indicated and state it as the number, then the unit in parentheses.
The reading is 700 (rpm)
